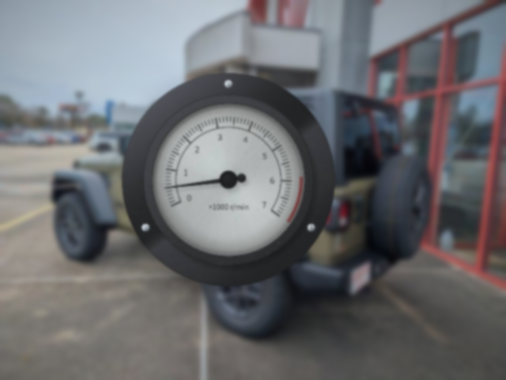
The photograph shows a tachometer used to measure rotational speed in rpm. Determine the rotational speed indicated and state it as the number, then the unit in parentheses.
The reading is 500 (rpm)
